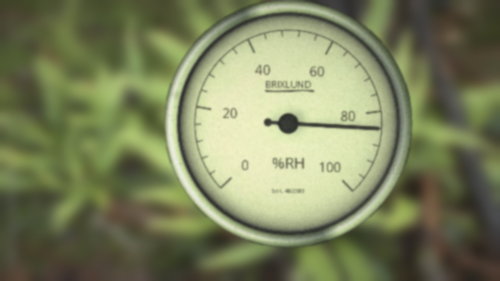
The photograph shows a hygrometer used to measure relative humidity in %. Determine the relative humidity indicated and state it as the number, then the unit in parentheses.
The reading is 84 (%)
